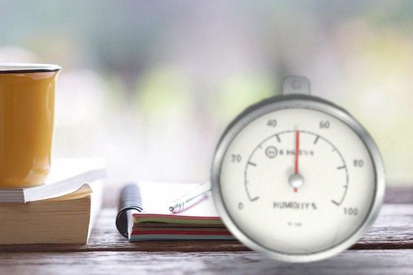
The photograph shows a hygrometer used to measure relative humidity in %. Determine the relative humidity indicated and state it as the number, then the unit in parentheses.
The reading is 50 (%)
